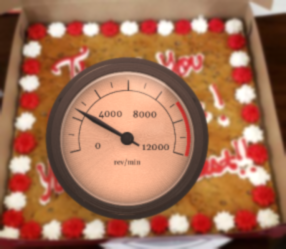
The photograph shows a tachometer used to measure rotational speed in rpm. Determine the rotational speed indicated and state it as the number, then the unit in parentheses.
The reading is 2500 (rpm)
